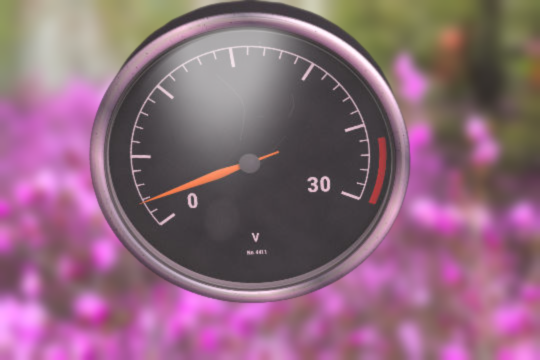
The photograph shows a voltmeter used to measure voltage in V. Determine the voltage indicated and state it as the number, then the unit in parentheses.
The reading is 2 (V)
